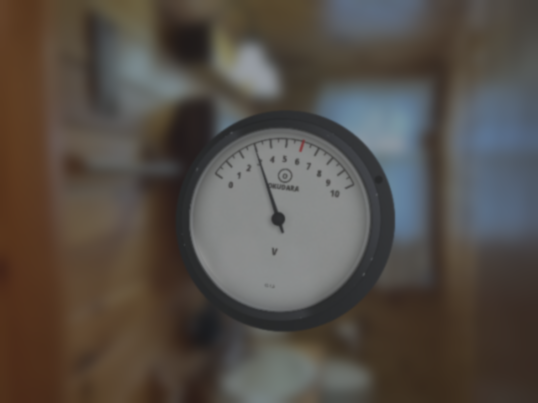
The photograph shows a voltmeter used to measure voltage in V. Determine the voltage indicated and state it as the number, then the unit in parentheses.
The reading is 3 (V)
